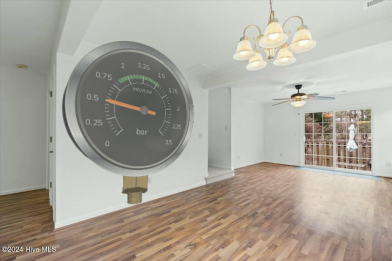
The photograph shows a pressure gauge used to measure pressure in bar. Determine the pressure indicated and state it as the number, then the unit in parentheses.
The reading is 0.5 (bar)
